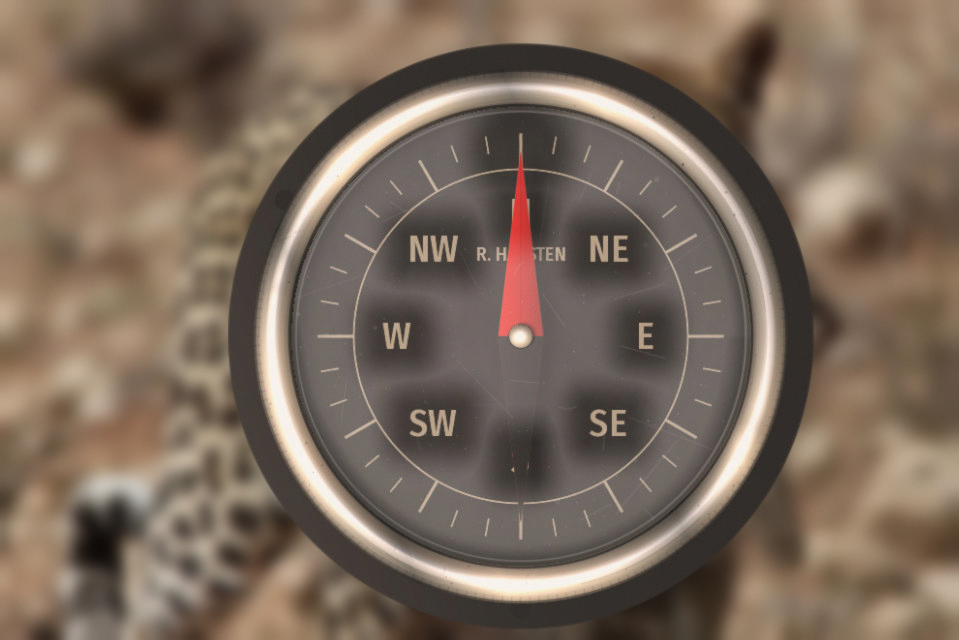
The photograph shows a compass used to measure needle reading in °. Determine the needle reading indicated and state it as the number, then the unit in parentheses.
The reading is 0 (°)
